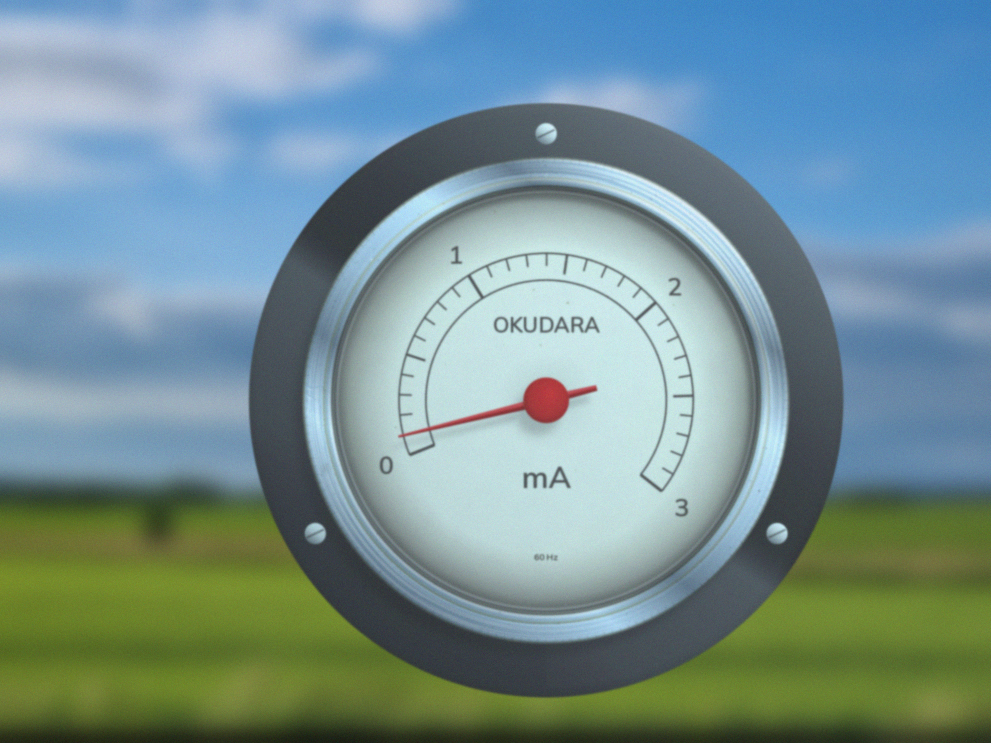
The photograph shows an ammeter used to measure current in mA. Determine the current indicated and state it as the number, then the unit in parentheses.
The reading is 0.1 (mA)
